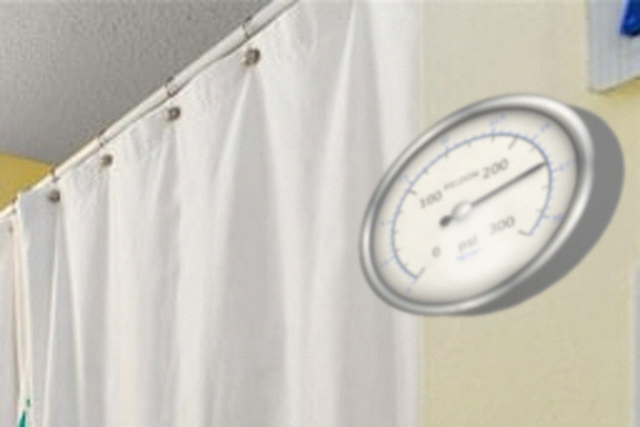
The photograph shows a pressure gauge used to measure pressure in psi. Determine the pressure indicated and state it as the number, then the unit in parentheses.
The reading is 240 (psi)
